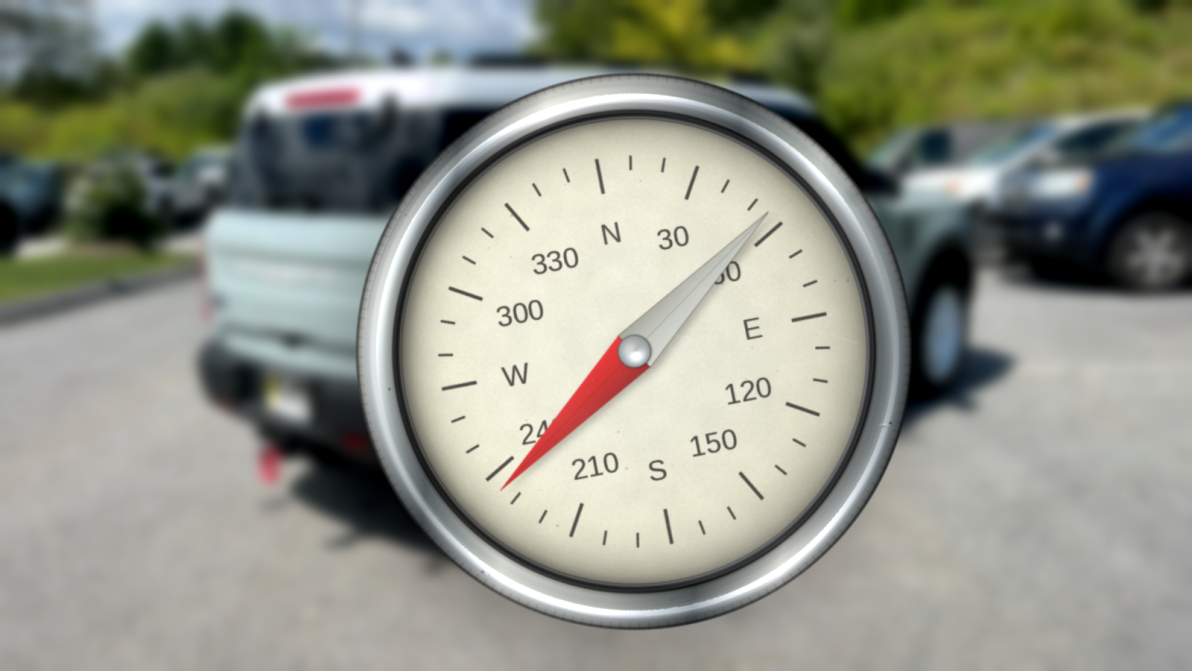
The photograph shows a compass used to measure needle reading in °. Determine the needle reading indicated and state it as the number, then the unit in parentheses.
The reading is 235 (°)
